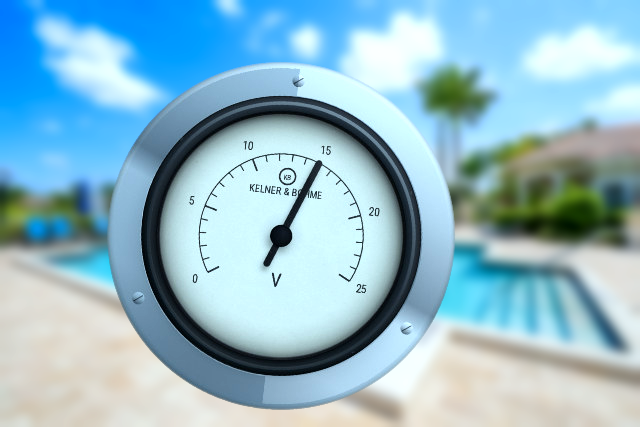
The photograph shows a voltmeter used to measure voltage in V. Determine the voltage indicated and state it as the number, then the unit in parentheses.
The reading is 15 (V)
